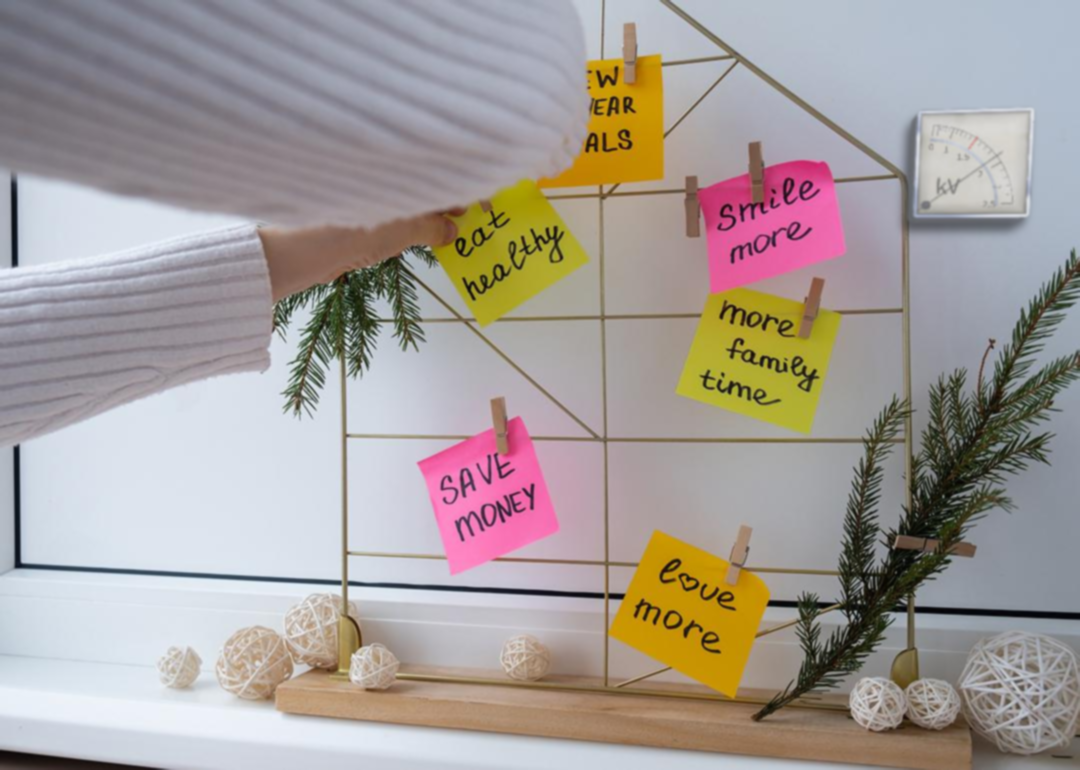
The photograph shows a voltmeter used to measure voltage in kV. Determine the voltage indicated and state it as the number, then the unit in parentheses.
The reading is 1.9 (kV)
